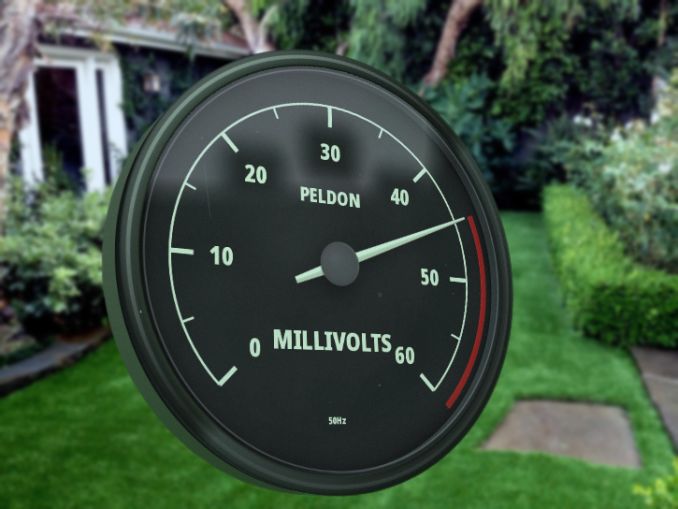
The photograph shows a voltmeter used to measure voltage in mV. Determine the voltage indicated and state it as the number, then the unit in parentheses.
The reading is 45 (mV)
